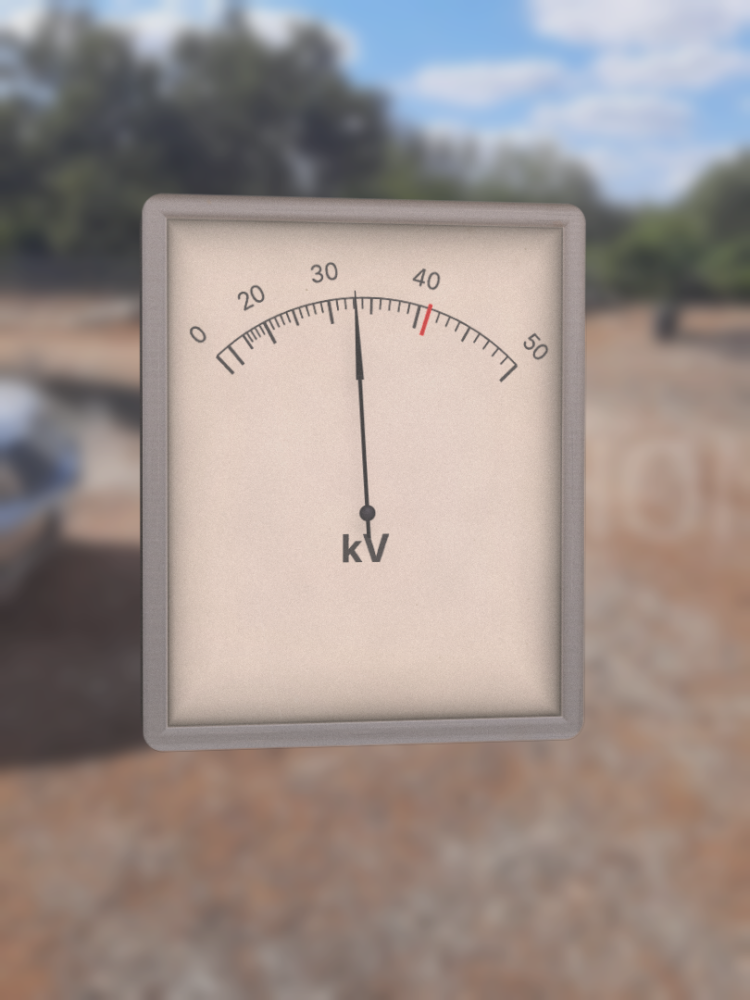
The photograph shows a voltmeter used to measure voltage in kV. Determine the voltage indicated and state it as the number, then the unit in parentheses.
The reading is 33 (kV)
